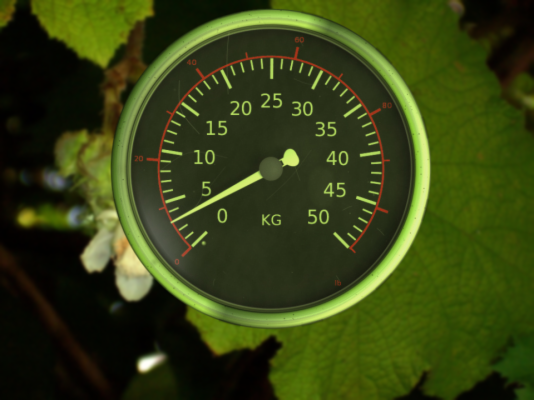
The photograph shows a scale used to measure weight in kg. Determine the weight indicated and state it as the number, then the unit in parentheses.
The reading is 3 (kg)
